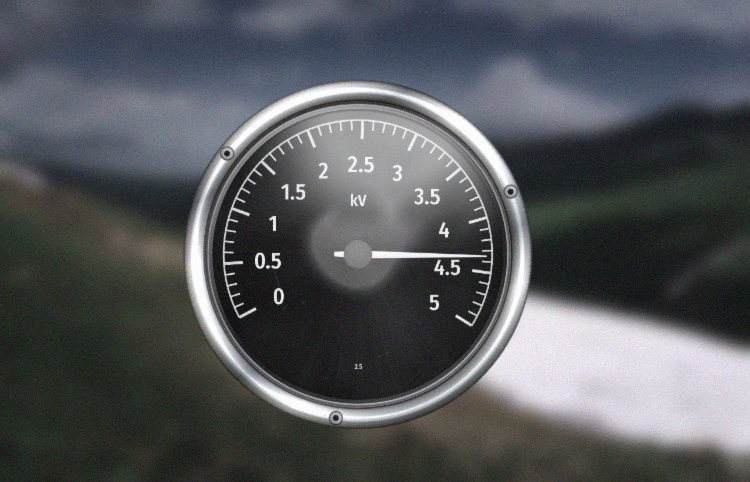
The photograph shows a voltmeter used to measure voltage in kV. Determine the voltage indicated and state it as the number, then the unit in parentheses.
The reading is 4.35 (kV)
